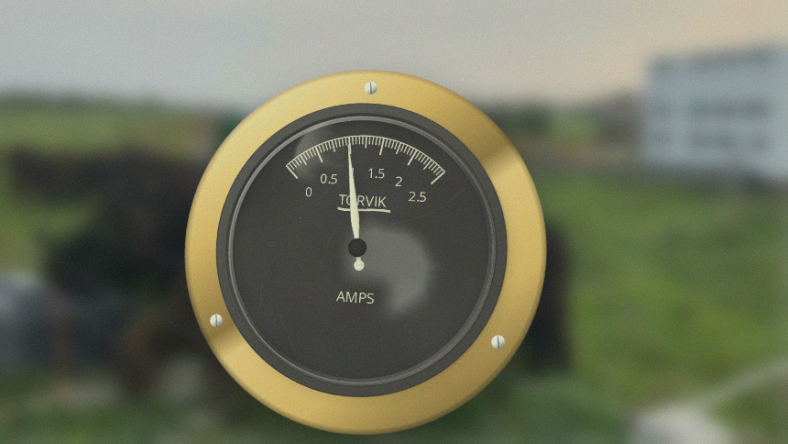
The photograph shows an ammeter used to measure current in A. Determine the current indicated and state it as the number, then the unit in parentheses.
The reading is 1 (A)
